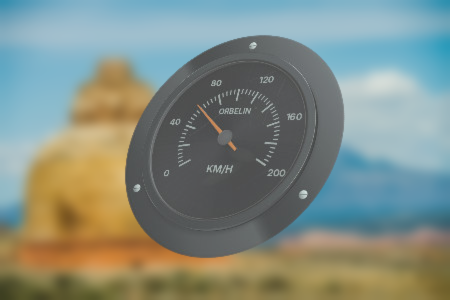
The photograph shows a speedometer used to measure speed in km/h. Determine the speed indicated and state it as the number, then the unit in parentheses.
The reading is 60 (km/h)
